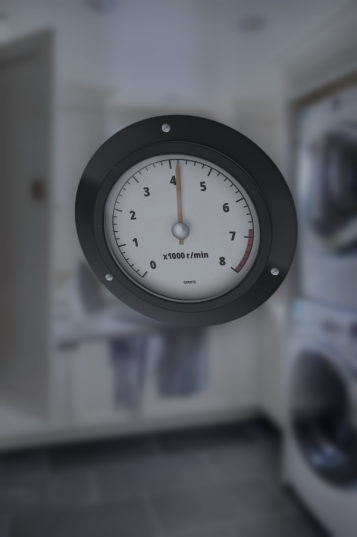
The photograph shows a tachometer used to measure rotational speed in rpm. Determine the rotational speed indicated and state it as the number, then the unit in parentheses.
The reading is 4200 (rpm)
